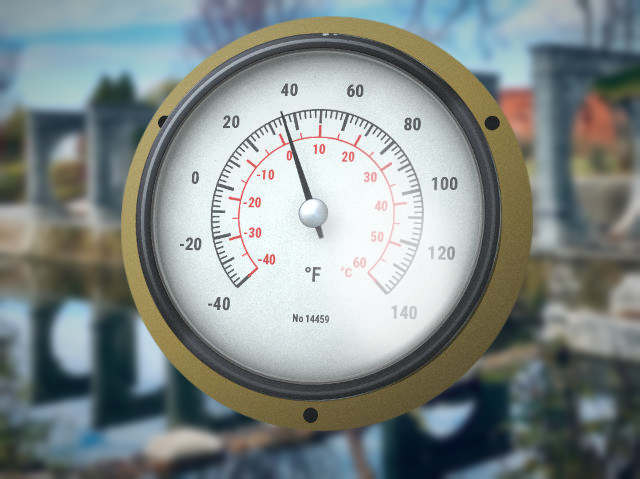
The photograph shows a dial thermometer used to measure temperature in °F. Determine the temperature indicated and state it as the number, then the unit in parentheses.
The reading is 36 (°F)
